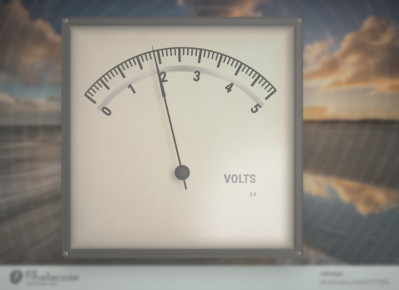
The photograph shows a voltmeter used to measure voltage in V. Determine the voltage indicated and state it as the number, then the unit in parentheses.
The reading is 1.9 (V)
